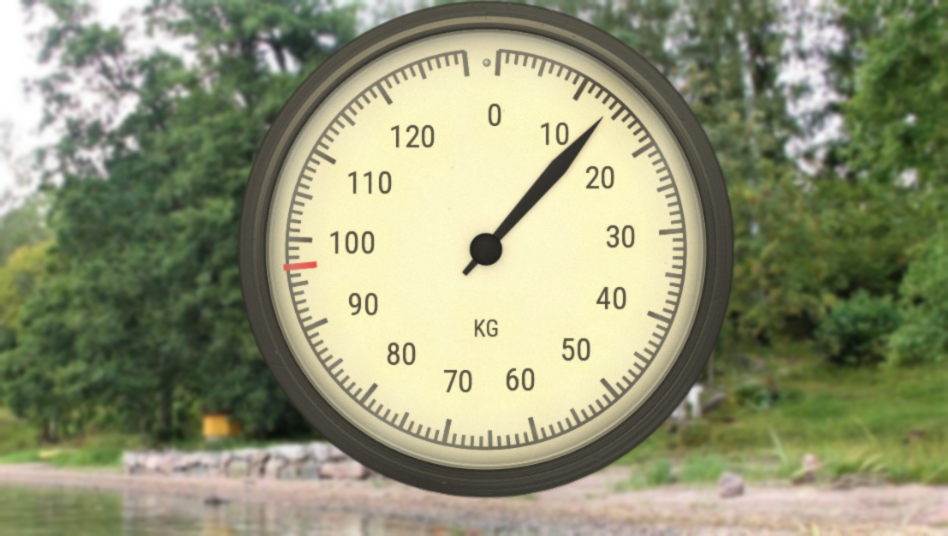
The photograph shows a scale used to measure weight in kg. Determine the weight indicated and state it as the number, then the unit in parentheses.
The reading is 14 (kg)
